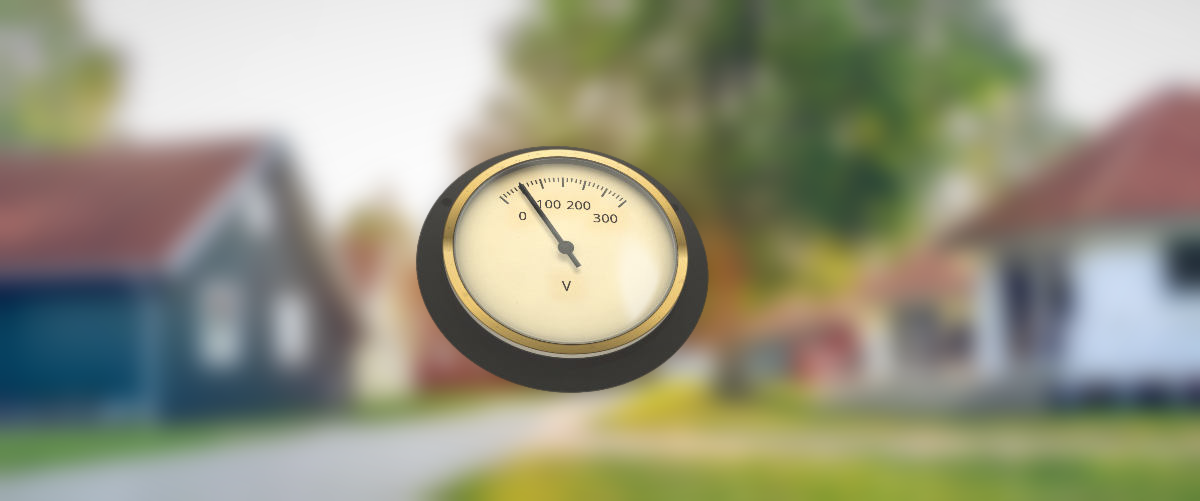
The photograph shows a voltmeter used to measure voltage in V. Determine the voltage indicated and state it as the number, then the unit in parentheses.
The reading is 50 (V)
